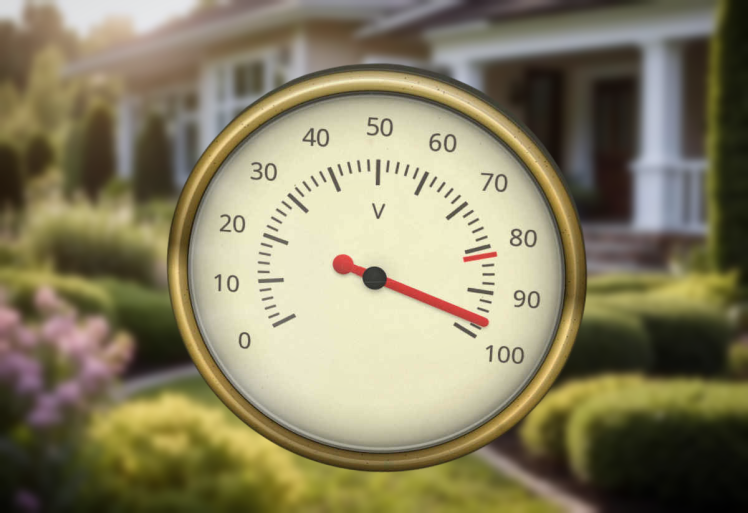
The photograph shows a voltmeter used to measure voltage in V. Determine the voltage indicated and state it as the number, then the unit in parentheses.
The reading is 96 (V)
